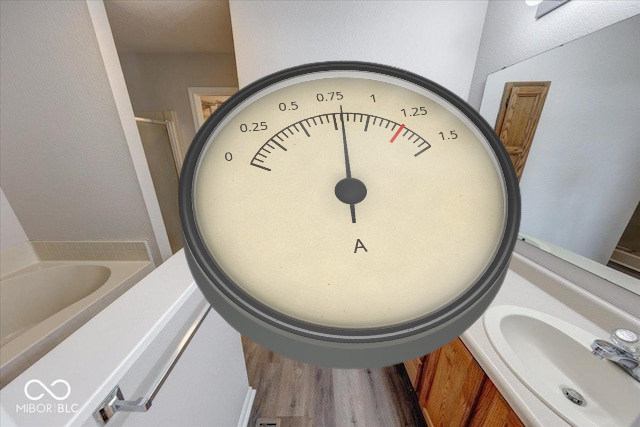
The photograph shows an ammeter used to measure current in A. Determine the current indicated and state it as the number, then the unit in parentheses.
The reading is 0.8 (A)
